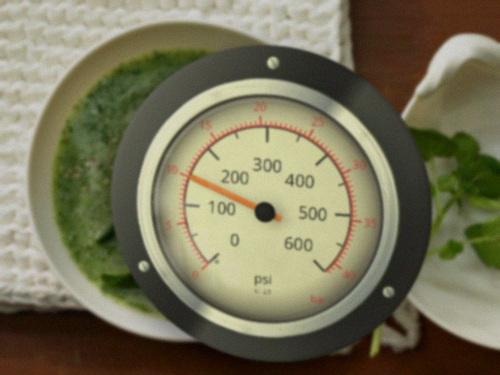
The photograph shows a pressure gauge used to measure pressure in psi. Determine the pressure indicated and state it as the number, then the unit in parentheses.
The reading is 150 (psi)
